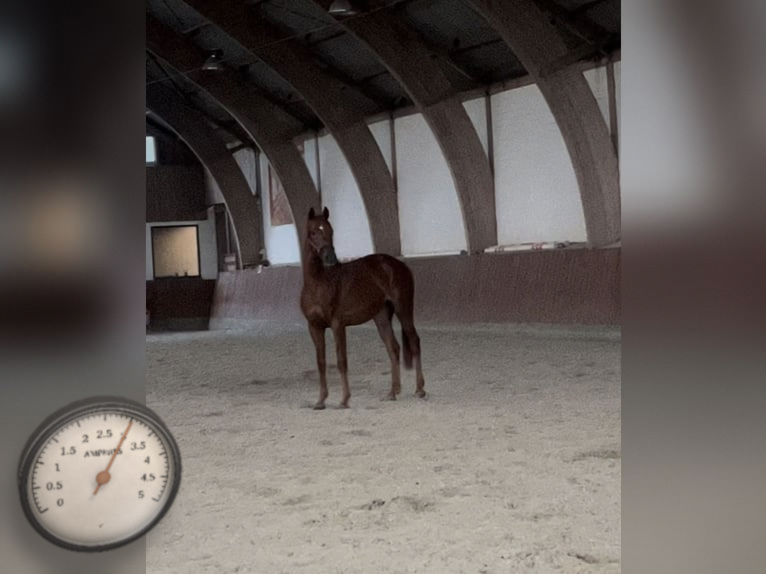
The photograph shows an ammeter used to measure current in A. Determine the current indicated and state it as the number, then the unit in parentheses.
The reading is 3 (A)
